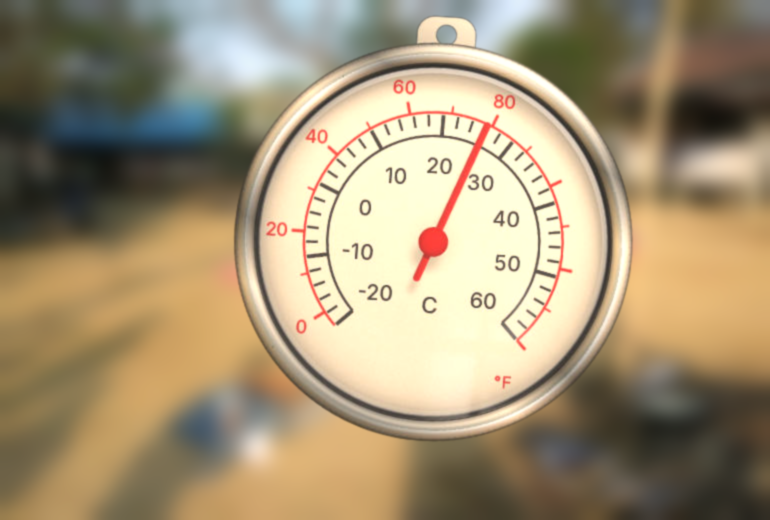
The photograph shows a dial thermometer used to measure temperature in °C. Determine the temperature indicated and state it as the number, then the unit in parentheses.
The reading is 26 (°C)
